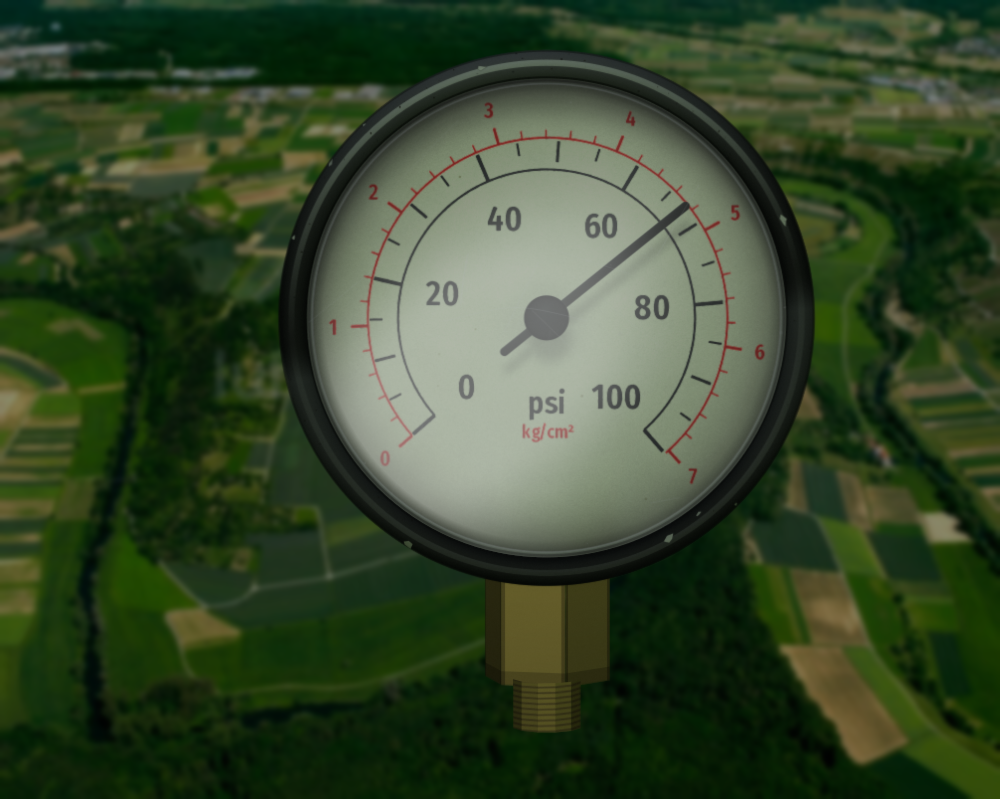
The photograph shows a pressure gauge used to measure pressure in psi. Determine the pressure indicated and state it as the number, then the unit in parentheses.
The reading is 67.5 (psi)
